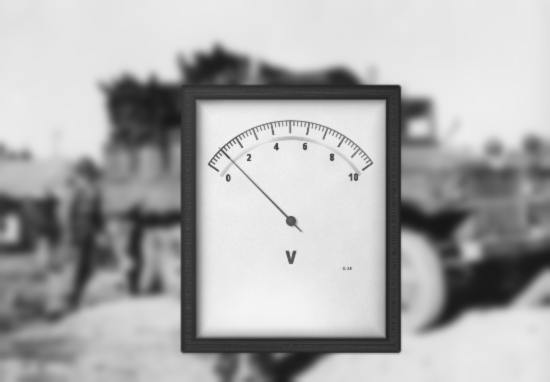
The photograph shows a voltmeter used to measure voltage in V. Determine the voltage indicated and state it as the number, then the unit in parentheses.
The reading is 1 (V)
